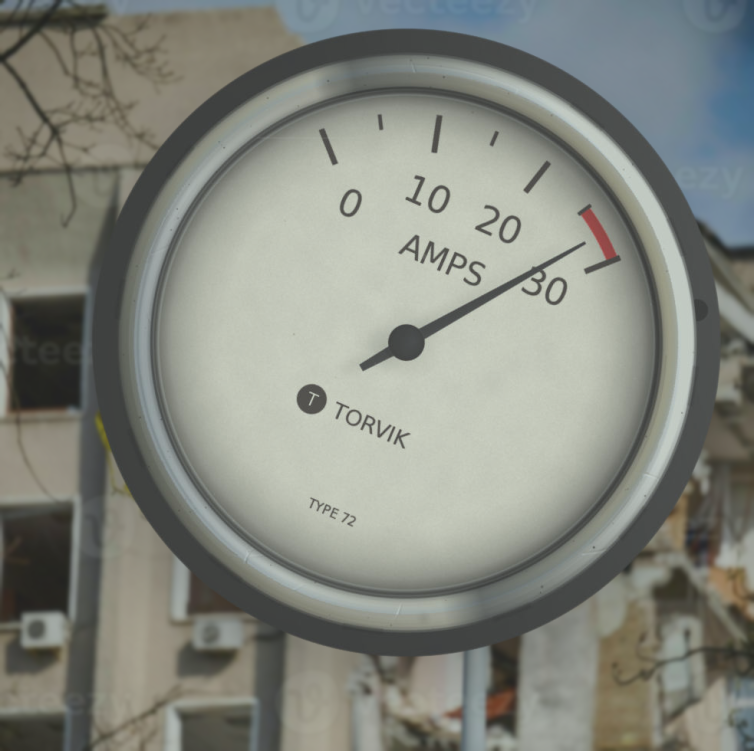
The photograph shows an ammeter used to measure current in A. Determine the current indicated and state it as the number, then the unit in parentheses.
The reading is 27.5 (A)
